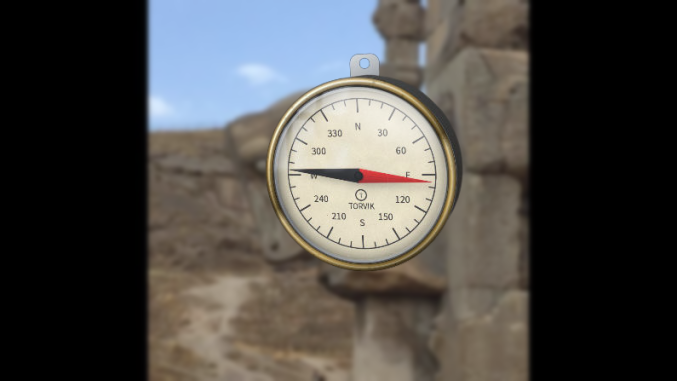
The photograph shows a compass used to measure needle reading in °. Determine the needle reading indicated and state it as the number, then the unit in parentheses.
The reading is 95 (°)
